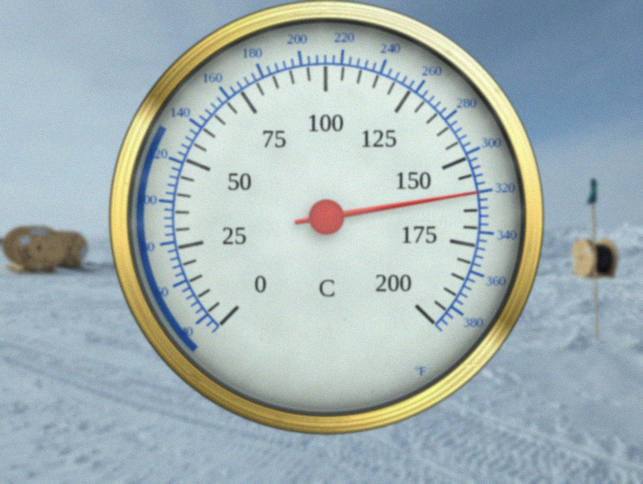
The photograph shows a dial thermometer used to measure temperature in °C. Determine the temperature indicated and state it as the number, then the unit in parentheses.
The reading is 160 (°C)
